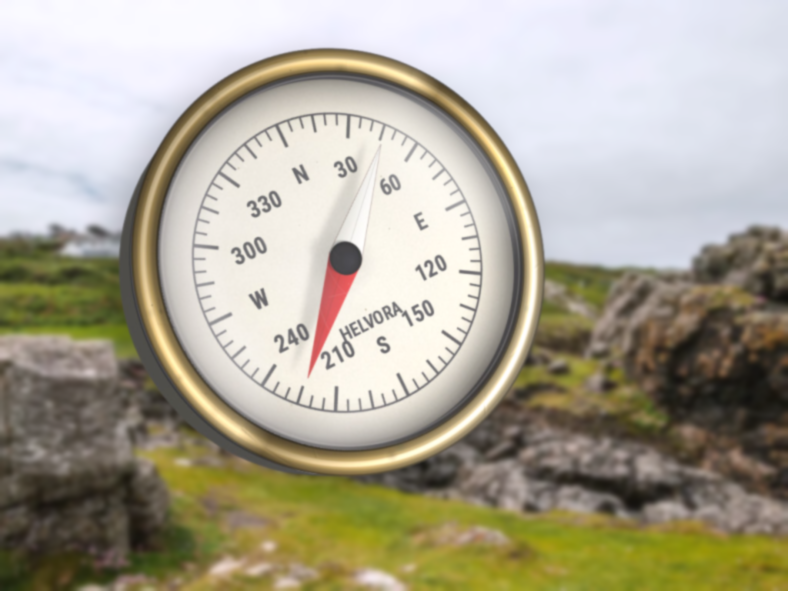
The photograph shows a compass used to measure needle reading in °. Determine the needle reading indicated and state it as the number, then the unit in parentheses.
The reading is 225 (°)
